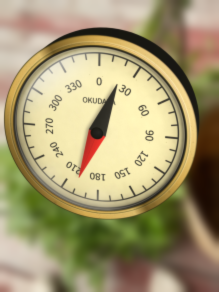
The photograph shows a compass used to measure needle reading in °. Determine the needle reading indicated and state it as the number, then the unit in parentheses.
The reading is 200 (°)
